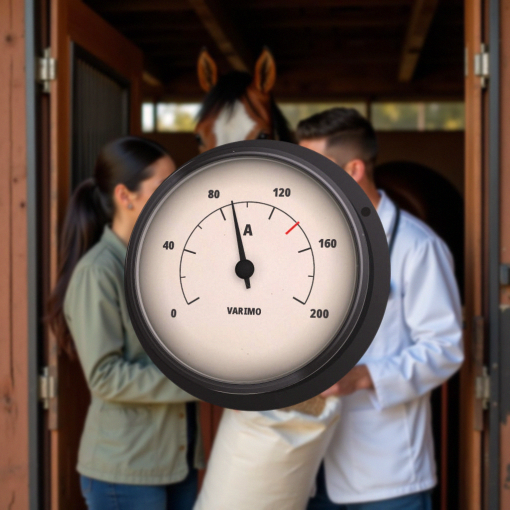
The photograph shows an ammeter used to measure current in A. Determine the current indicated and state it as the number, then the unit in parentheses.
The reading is 90 (A)
